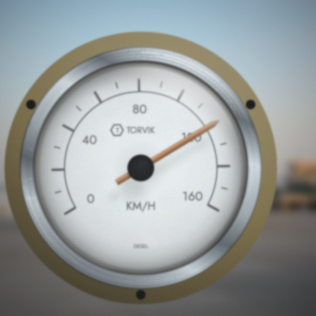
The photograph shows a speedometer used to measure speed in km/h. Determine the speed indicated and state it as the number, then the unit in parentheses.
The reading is 120 (km/h)
